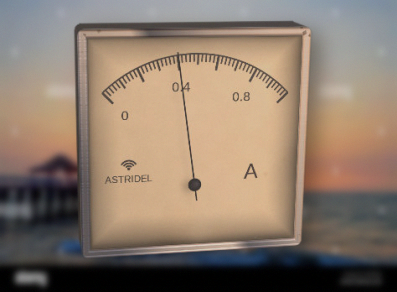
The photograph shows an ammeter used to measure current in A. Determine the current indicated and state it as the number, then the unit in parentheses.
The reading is 0.4 (A)
